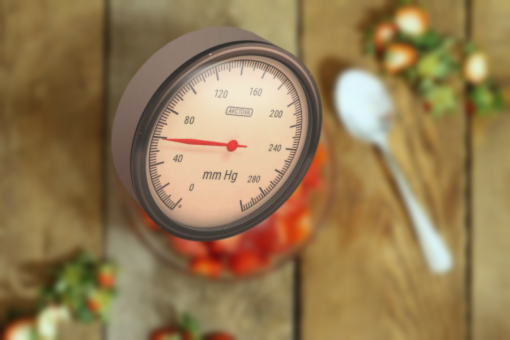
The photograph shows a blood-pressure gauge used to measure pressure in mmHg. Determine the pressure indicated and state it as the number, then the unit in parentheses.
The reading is 60 (mmHg)
